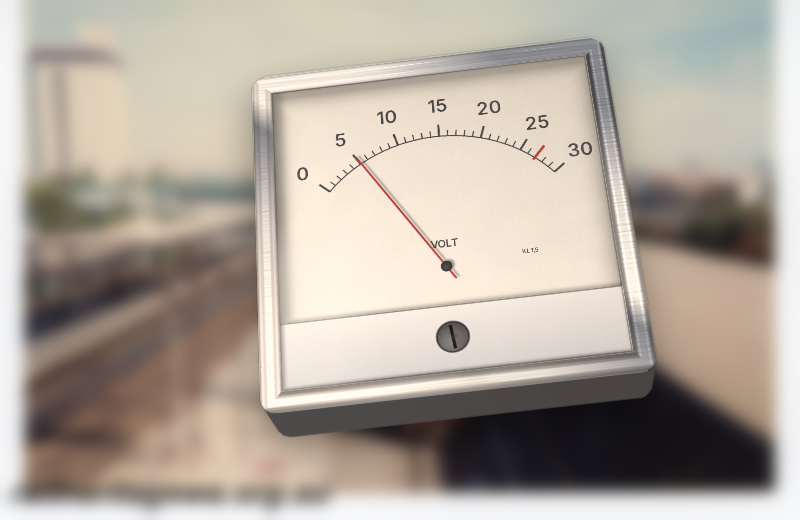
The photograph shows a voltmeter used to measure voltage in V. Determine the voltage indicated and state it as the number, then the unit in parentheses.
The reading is 5 (V)
